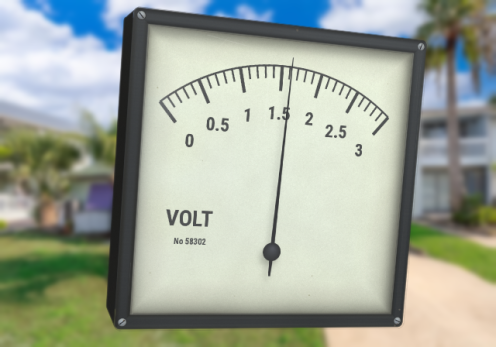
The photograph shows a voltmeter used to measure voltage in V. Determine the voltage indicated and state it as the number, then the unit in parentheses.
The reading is 1.6 (V)
